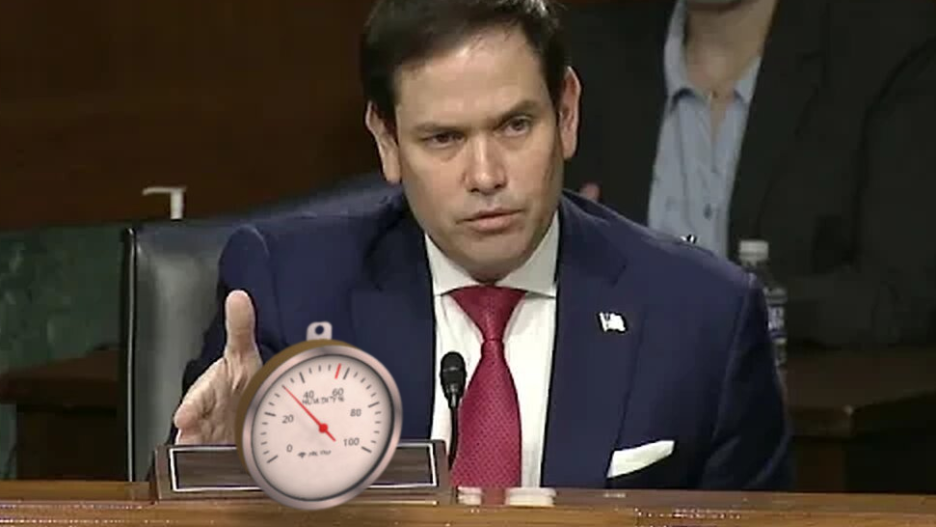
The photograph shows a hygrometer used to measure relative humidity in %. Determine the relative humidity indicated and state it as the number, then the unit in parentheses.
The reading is 32 (%)
